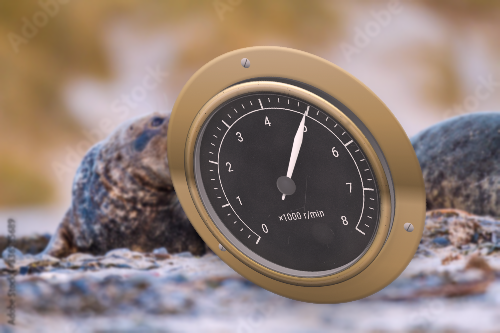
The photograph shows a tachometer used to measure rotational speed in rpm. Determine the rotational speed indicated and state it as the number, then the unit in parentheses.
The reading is 5000 (rpm)
